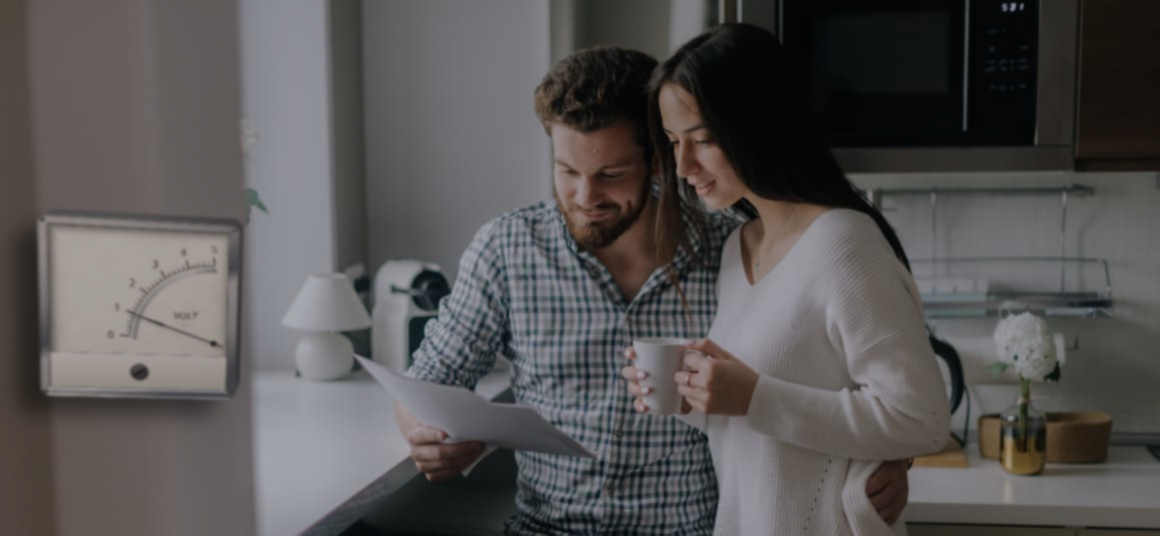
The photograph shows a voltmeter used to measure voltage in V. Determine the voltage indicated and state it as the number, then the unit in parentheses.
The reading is 1 (V)
